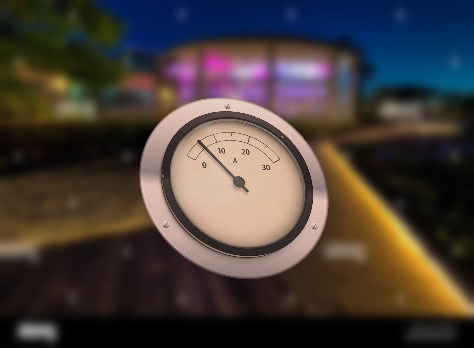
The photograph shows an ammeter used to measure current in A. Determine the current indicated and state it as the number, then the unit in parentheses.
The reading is 5 (A)
